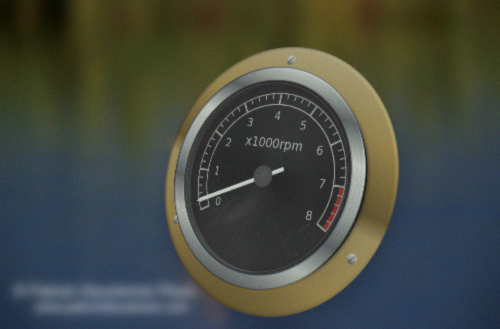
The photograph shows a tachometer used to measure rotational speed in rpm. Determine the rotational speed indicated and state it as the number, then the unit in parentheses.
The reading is 200 (rpm)
